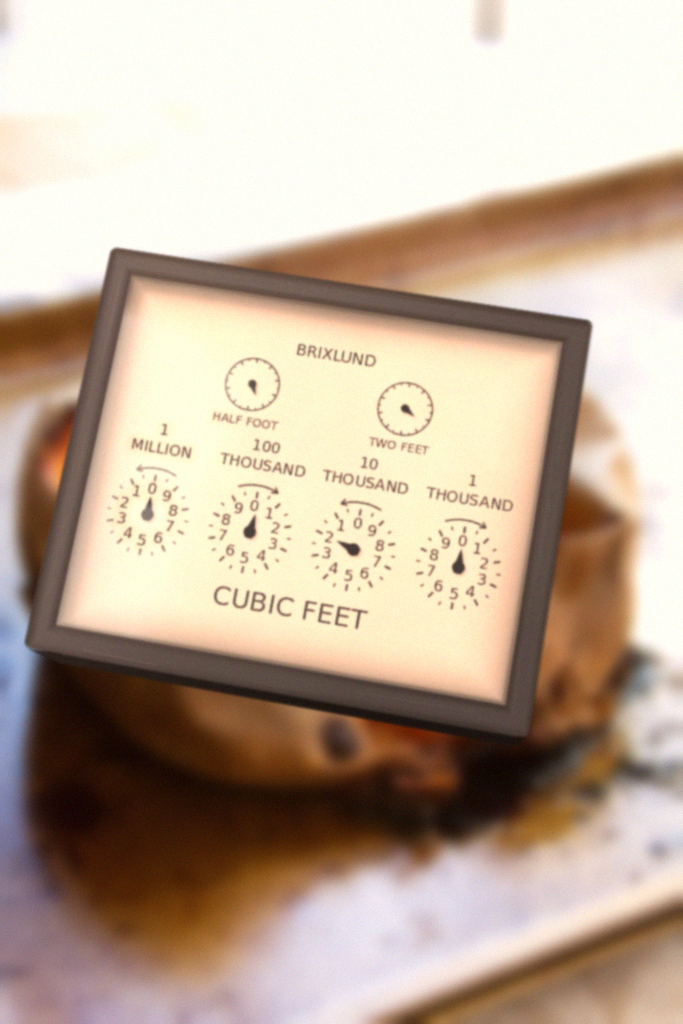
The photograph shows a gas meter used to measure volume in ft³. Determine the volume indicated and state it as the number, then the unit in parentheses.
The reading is 2000 (ft³)
